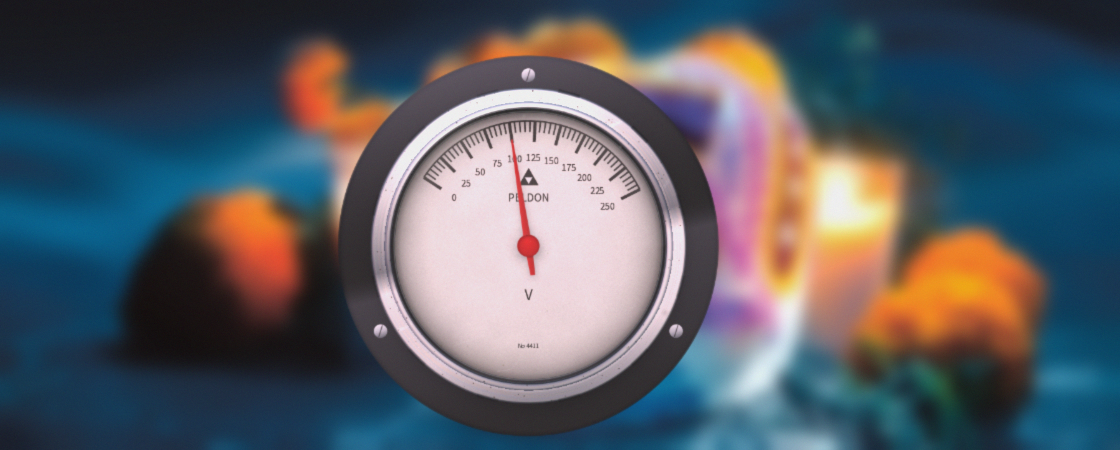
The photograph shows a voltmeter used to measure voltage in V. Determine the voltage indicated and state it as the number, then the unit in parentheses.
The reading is 100 (V)
